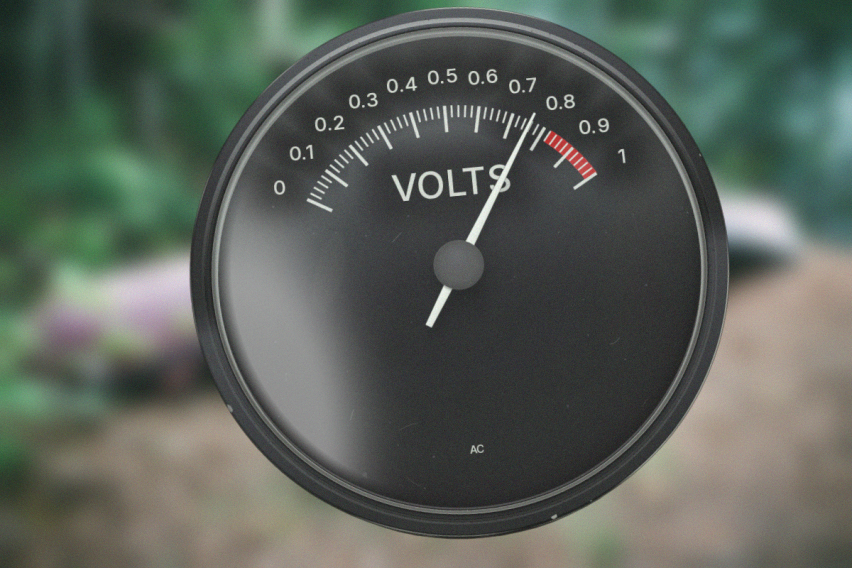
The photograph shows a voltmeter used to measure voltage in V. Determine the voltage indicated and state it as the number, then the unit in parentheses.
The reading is 0.76 (V)
